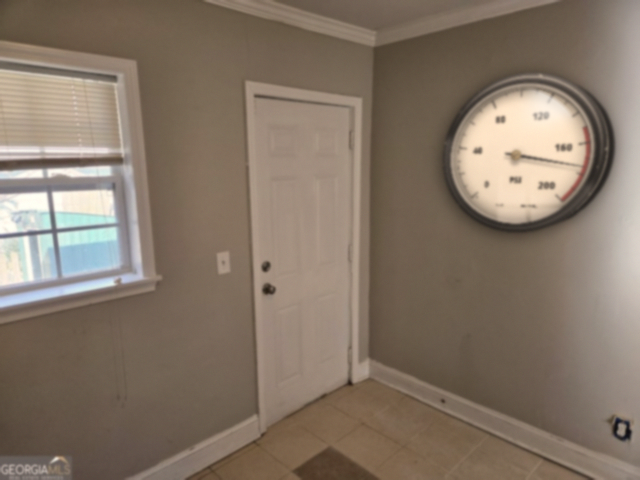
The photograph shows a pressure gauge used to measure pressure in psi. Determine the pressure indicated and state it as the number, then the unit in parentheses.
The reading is 175 (psi)
